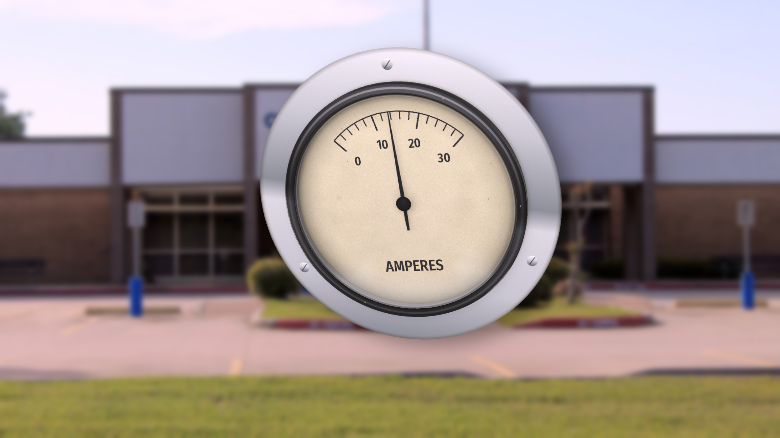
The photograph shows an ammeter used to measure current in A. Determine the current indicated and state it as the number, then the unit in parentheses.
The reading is 14 (A)
